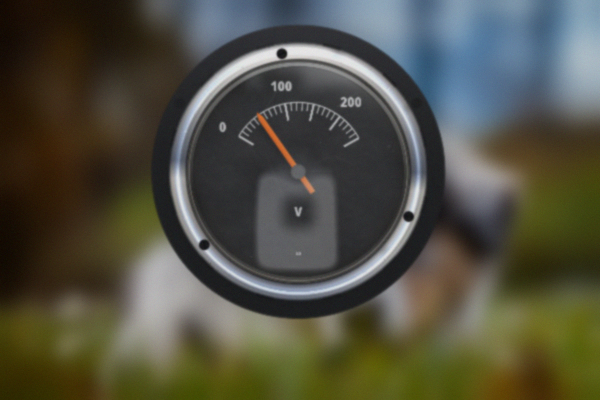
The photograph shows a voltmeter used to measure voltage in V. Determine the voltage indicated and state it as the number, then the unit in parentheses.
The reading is 50 (V)
